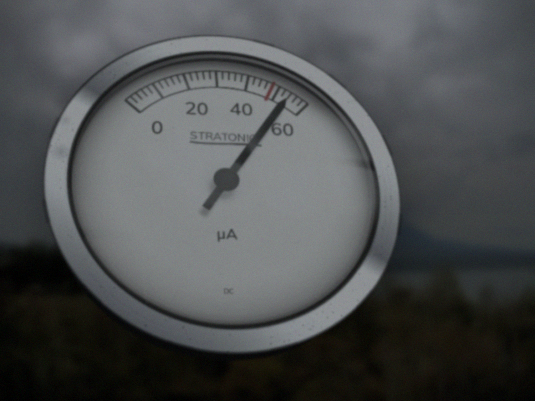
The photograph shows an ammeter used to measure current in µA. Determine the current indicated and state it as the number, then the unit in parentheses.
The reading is 54 (µA)
